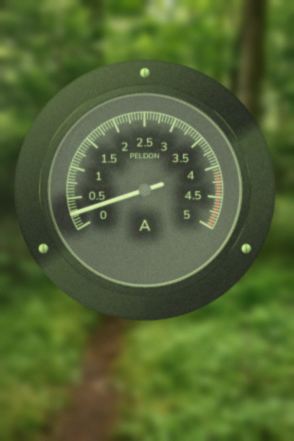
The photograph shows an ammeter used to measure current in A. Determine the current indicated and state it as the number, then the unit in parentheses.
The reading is 0.25 (A)
